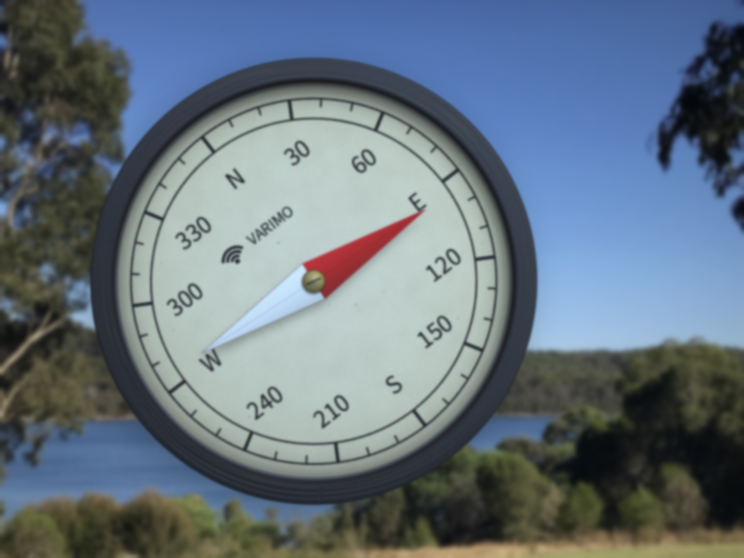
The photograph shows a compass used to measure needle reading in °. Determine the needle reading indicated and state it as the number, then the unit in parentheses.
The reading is 95 (°)
